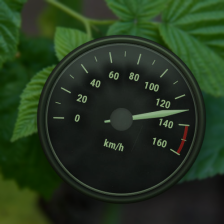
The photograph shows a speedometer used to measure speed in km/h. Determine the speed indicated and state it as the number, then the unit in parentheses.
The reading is 130 (km/h)
